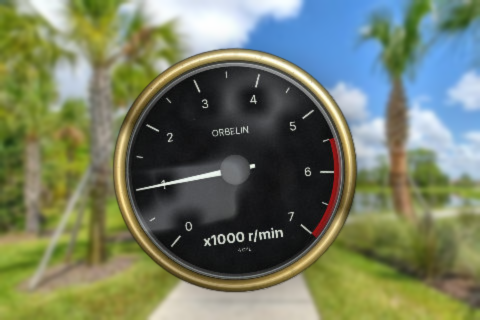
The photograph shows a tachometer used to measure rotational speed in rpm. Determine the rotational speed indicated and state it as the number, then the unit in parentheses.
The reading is 1000 (rpm)
